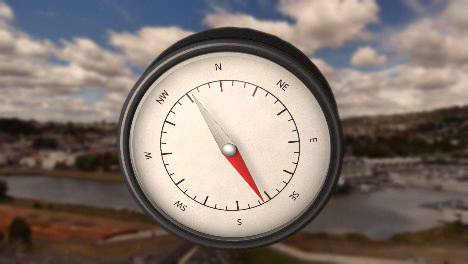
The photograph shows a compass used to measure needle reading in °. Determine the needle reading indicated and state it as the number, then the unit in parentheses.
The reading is 155 (°)
